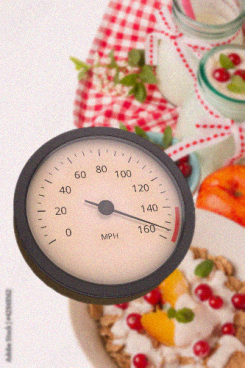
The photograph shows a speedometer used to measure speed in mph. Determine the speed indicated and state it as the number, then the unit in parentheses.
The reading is 155 (mph)
